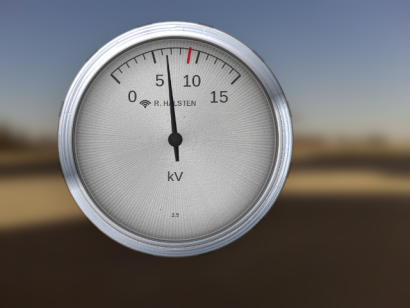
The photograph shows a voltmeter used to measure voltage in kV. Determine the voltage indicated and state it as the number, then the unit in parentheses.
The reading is 6.5 (kV)
